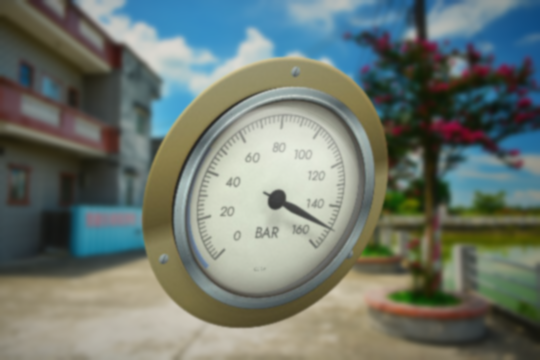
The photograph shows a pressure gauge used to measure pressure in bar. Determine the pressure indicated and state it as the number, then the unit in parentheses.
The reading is 150 (bar)
